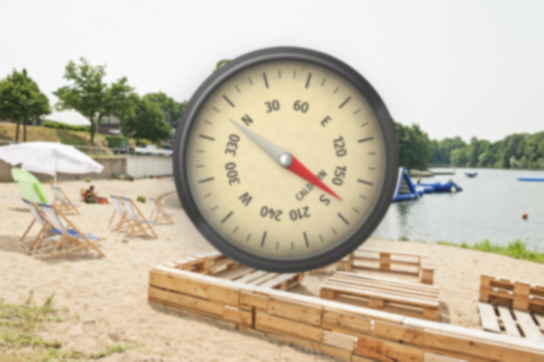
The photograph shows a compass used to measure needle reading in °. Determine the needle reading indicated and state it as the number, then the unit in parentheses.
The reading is 170 (°)
